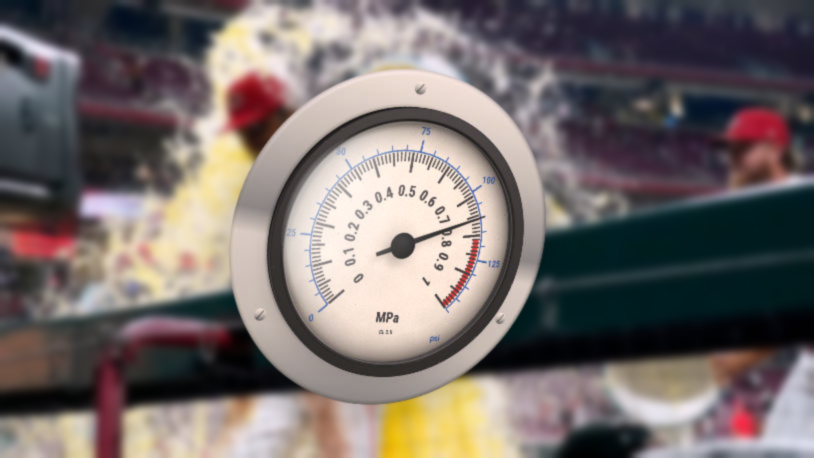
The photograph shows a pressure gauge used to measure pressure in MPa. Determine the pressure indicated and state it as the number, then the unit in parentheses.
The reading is 0.75 (MPa)
